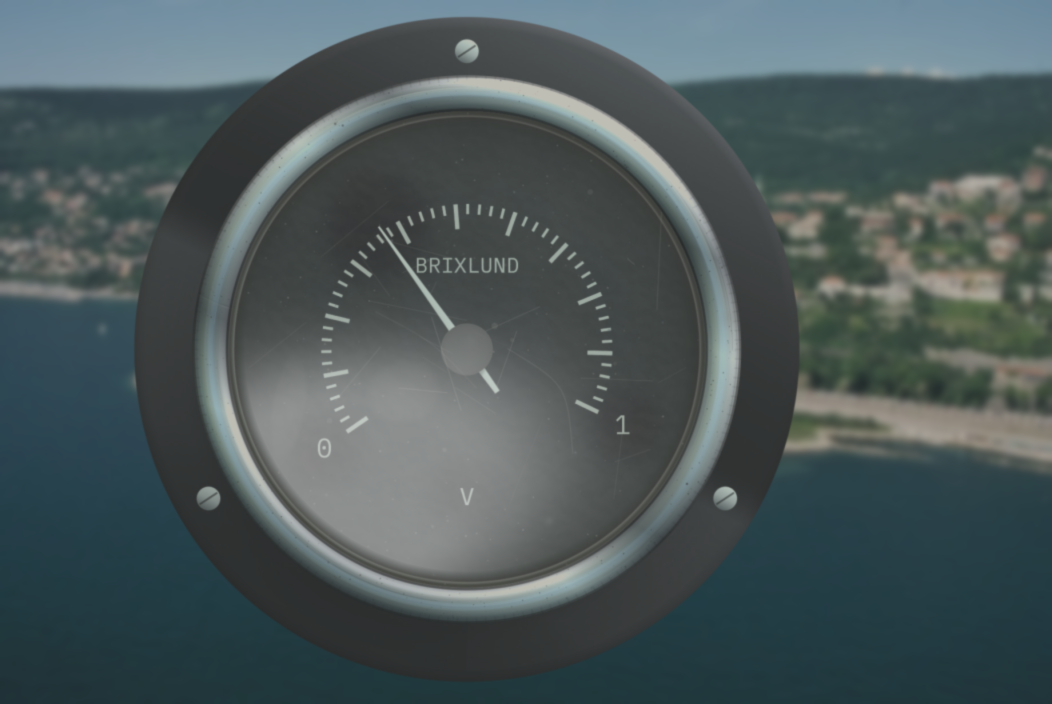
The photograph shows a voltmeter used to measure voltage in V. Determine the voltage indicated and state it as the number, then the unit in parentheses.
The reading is 0.37 (V)
